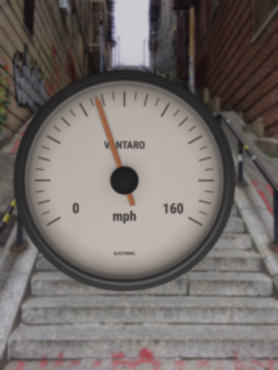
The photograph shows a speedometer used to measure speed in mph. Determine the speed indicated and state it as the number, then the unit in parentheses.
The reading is 67.5 (mph)
